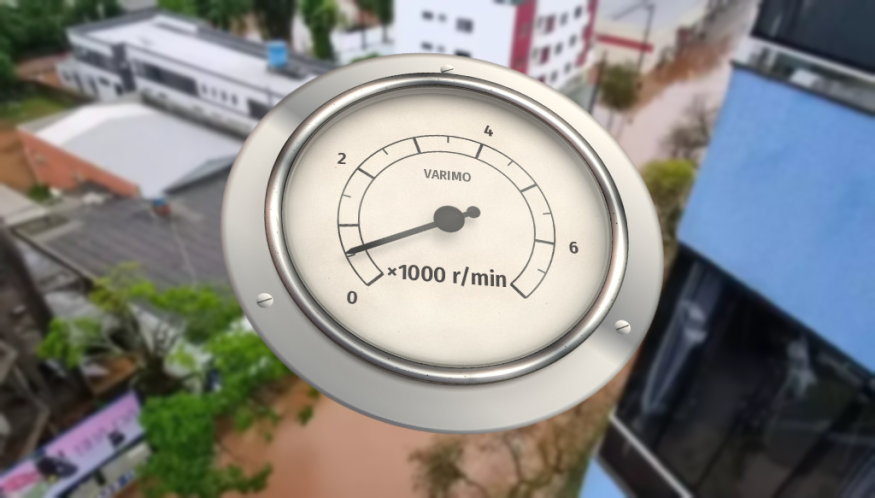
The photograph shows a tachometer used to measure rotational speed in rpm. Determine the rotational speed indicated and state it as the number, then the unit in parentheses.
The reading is 500 (rpm)
